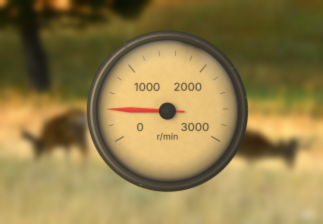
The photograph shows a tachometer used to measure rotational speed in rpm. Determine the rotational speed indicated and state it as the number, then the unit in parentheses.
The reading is 400 (rpm)
